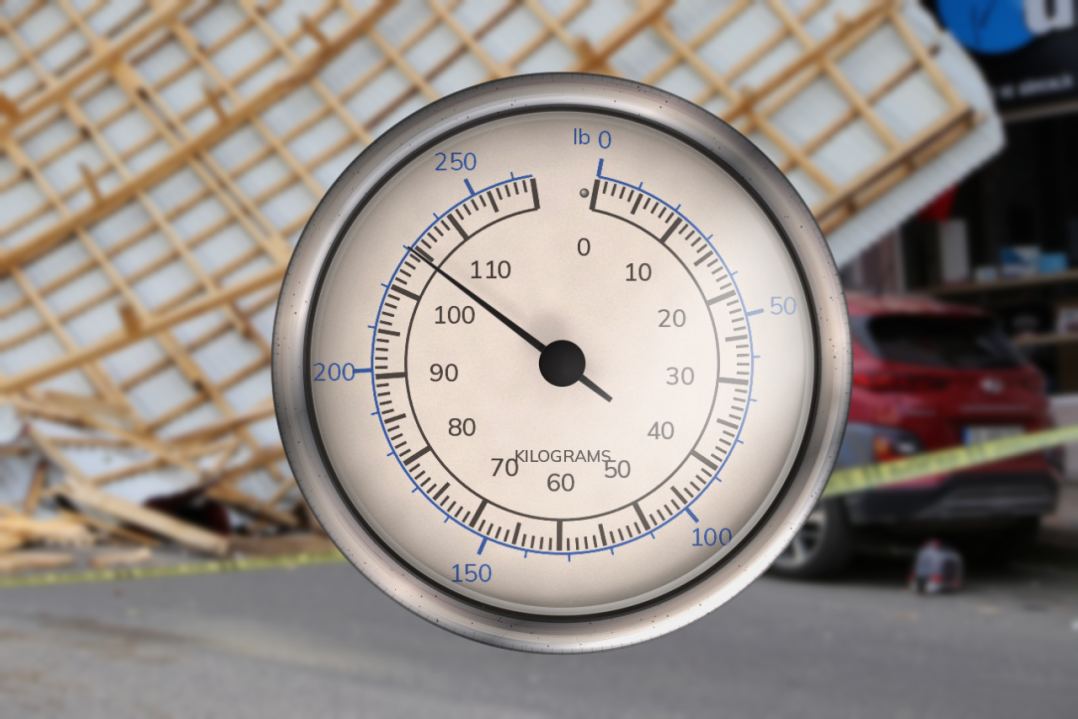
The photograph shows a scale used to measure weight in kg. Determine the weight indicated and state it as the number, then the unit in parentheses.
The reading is 104.5 (kg)
